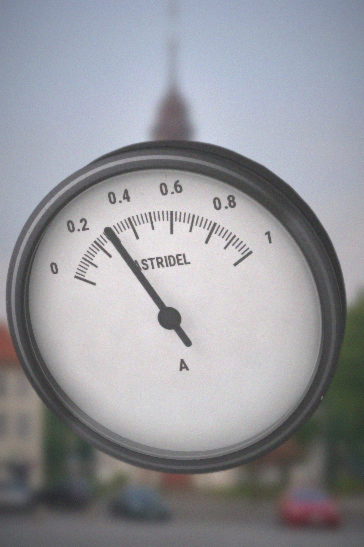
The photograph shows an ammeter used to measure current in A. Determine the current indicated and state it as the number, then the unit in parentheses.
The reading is 0.3 (A)
